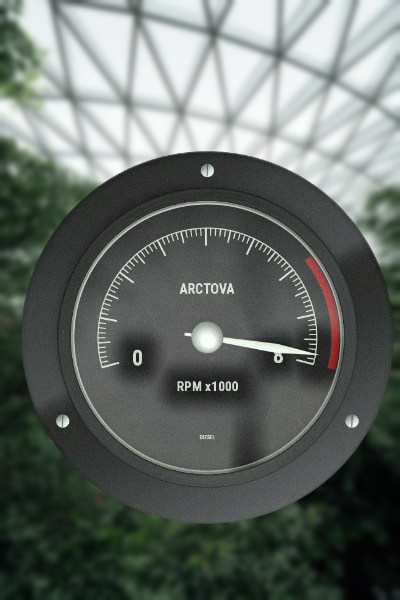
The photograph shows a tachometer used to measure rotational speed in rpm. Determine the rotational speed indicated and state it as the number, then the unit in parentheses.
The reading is 7800 (rpm)
